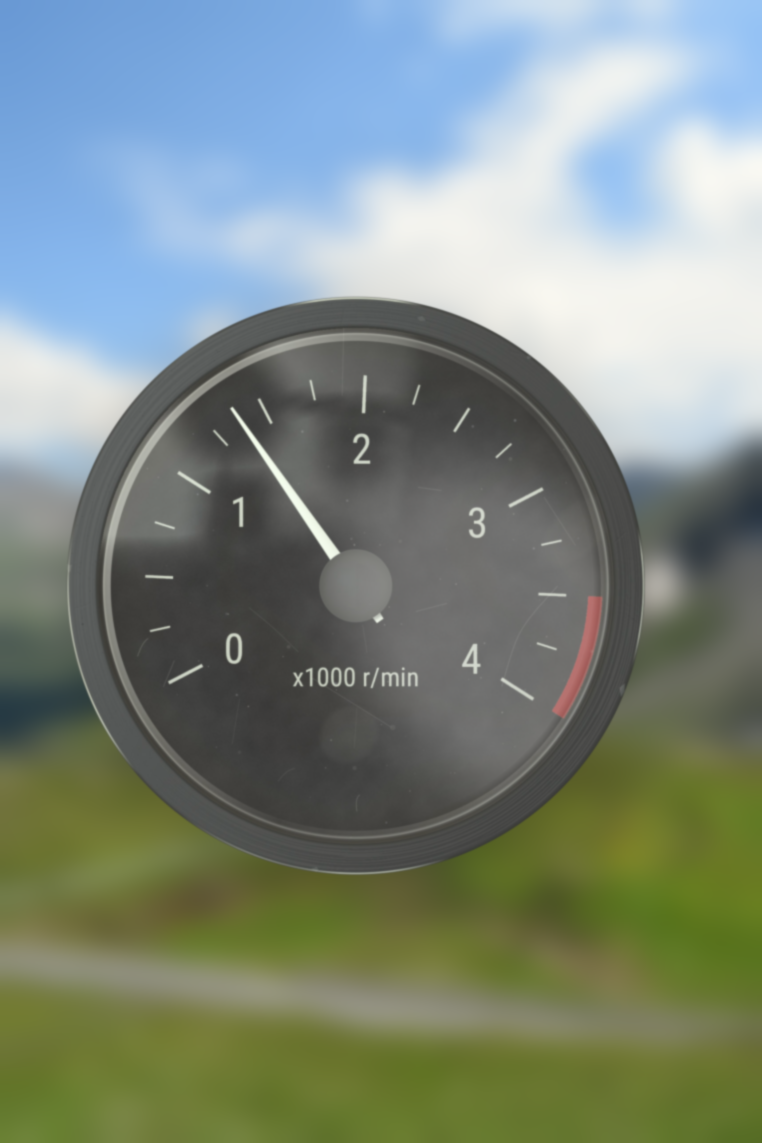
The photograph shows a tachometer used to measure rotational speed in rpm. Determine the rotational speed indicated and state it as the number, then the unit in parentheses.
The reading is 1375 (rpm)
